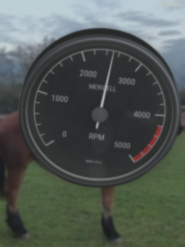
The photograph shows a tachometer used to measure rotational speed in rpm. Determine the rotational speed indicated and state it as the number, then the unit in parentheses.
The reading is 2500 (rpm)
